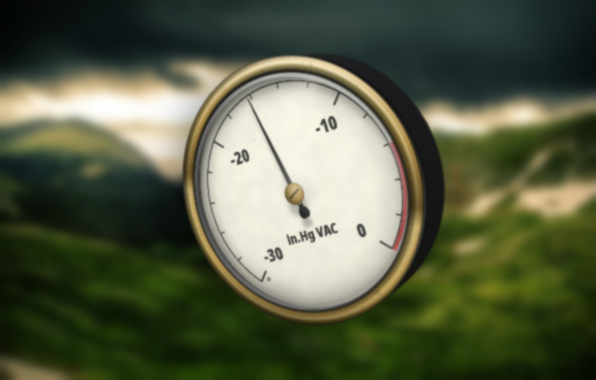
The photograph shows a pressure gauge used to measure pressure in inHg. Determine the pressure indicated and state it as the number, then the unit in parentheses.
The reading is -16 (inHg)
